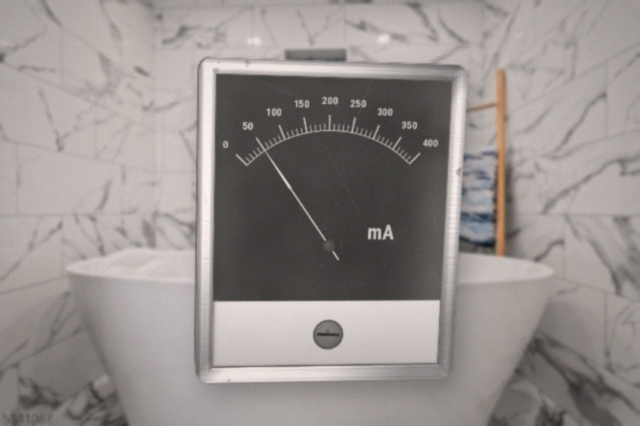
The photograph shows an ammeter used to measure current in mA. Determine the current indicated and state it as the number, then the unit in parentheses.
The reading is 50 (mA)
